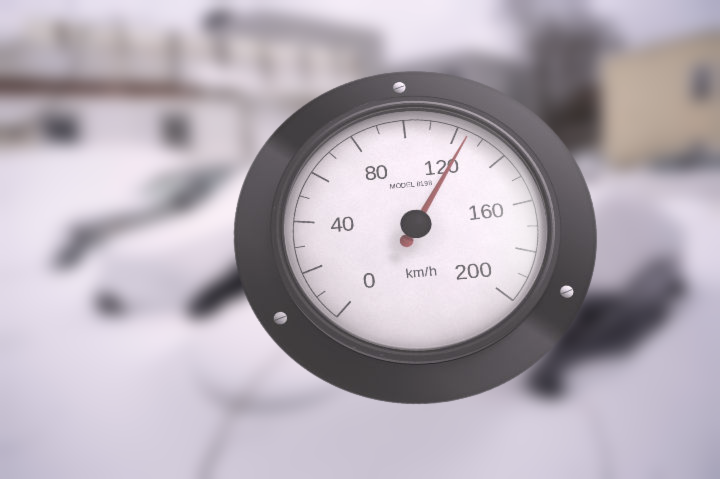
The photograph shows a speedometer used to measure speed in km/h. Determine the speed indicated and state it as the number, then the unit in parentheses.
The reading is 125 (km/h)
